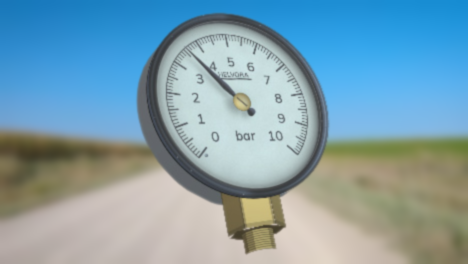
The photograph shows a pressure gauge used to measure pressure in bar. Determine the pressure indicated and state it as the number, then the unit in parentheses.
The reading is 3.5 (bar)
